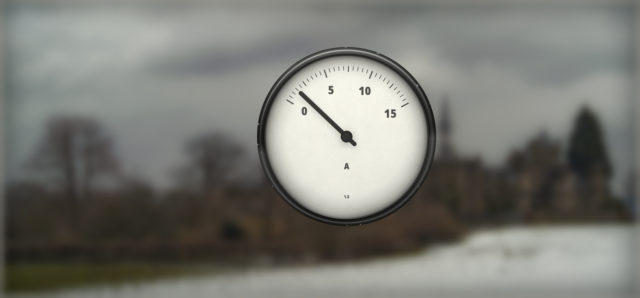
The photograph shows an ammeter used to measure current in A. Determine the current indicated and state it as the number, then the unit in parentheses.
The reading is 1.5 (A)
